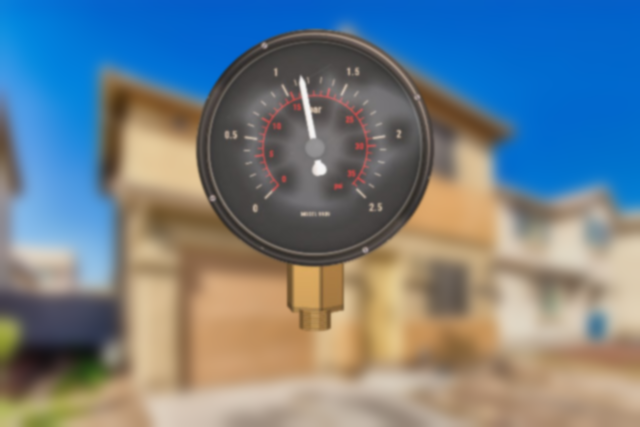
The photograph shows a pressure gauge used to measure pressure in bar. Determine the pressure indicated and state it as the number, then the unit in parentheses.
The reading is 1.15 (bar)
